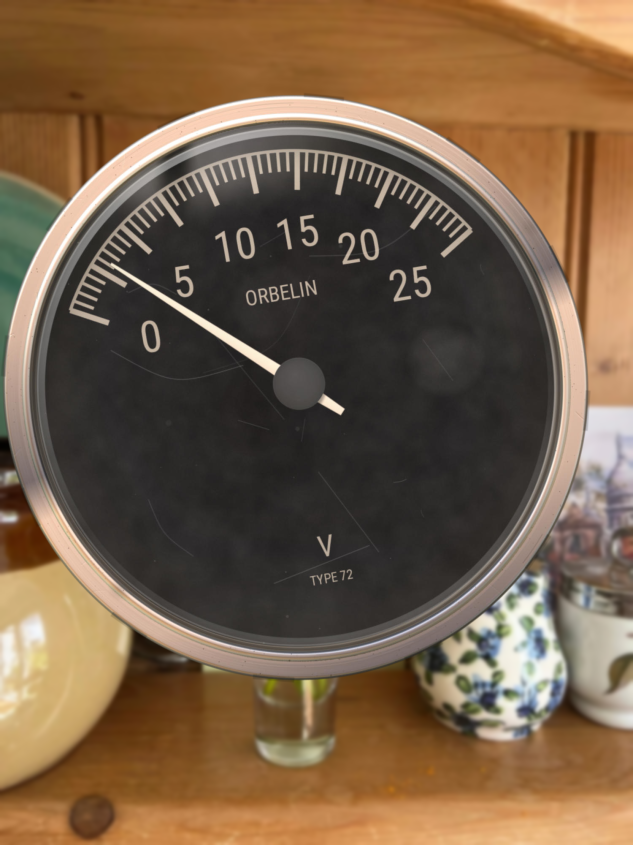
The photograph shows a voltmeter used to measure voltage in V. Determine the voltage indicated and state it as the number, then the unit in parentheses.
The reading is 3 (V)
